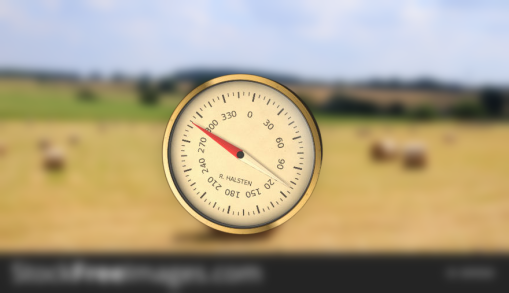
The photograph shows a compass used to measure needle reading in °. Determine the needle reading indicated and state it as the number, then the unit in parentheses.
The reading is 290 (°)
